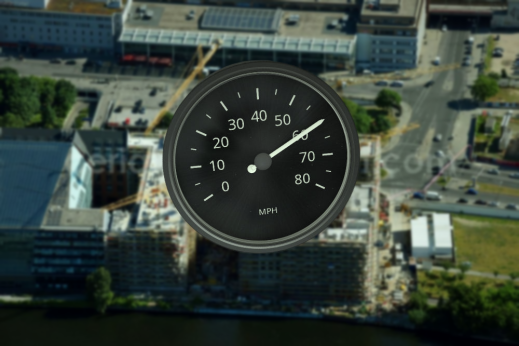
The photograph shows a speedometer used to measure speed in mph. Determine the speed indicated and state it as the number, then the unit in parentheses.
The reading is 60 (mph)
